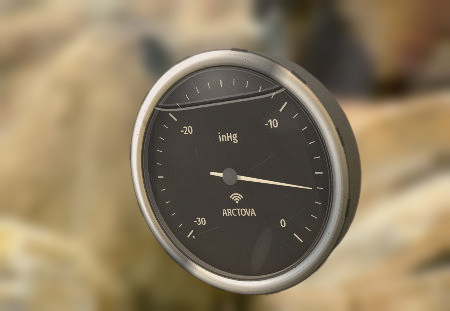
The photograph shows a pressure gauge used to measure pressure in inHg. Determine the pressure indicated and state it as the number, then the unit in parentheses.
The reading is -4 (inHg)
